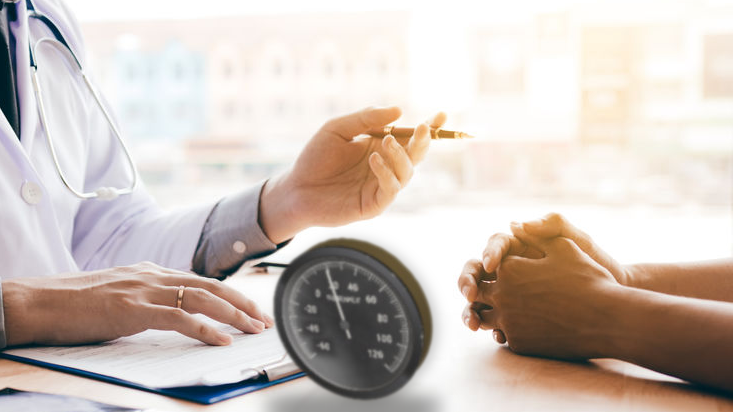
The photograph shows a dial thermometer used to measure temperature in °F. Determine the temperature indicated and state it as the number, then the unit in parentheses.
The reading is 20 (°F)
